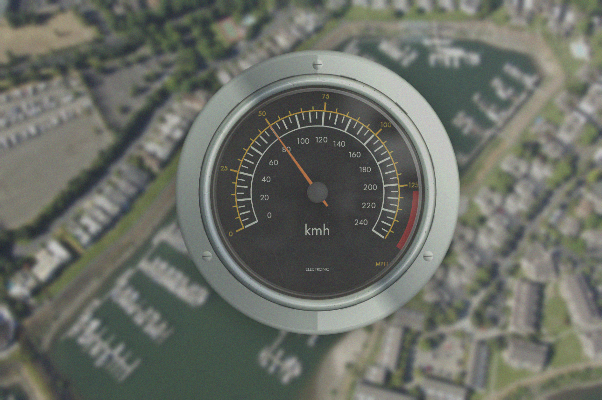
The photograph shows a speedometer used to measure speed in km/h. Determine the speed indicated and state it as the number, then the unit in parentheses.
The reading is 80 (km/h)
